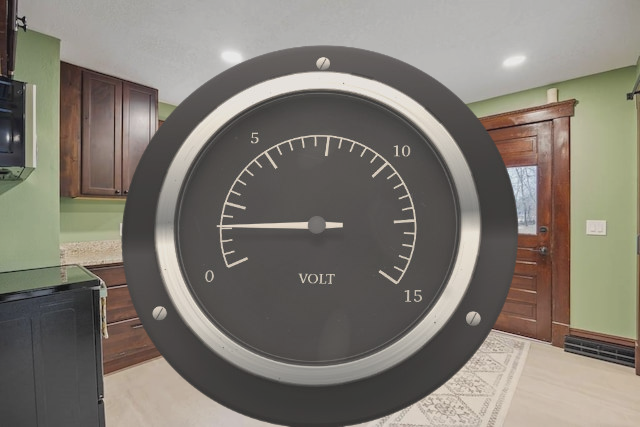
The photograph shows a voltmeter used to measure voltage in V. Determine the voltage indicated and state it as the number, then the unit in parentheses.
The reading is 1.5 (V)
